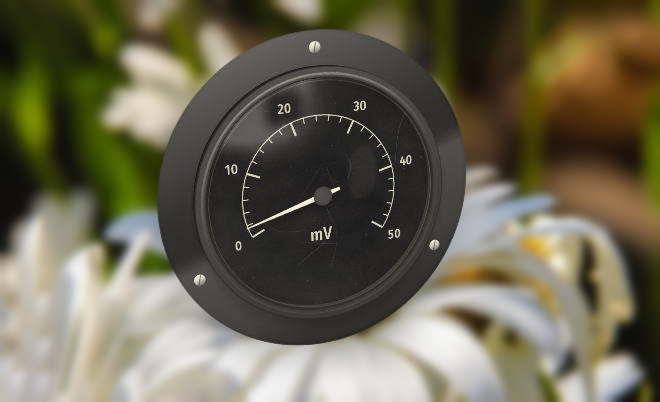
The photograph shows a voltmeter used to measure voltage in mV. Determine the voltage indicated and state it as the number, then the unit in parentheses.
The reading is 2 (mV)
